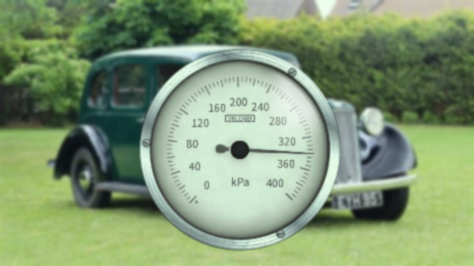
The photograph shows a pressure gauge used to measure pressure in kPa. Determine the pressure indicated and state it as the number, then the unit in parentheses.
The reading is 340 (kPa)
